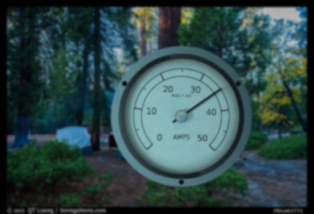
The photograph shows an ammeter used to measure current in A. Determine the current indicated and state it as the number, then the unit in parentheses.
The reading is 35 (A)
